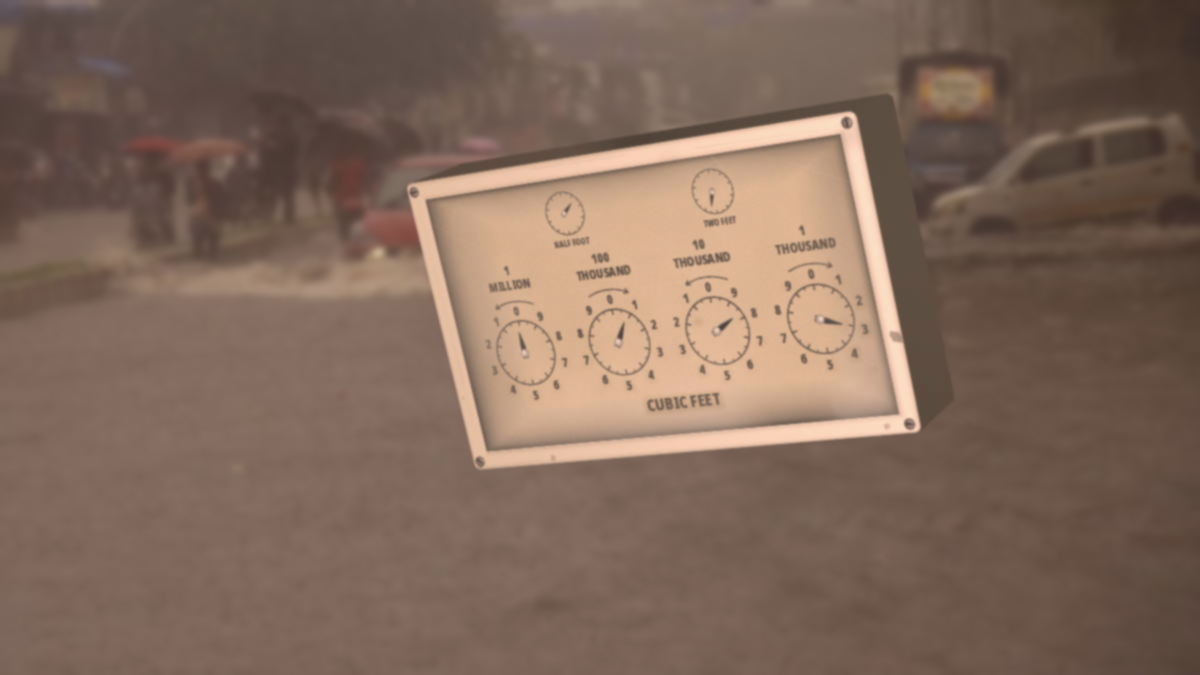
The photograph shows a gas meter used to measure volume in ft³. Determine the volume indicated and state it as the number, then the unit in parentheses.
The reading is 8300 (ft³)
